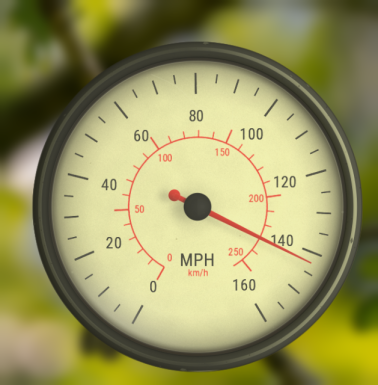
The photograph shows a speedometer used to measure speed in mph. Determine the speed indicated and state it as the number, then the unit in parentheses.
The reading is 142.5 (mph)
